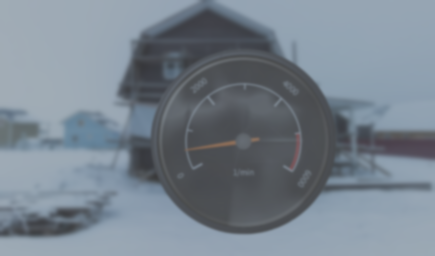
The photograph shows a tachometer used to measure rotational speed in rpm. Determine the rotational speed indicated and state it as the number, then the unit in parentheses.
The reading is 500 (rpm)
